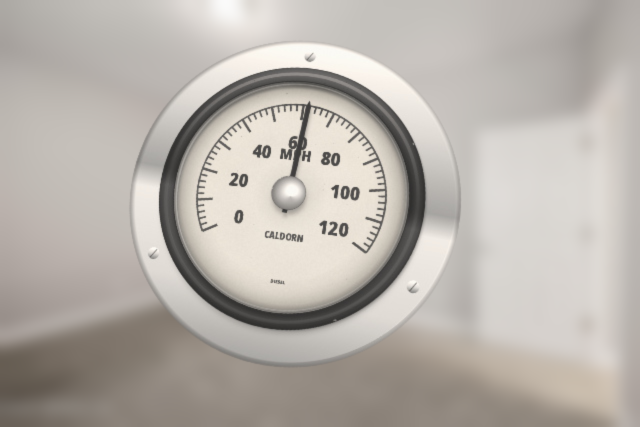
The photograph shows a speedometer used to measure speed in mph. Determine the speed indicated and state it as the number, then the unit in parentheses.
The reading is 62 (mph)
